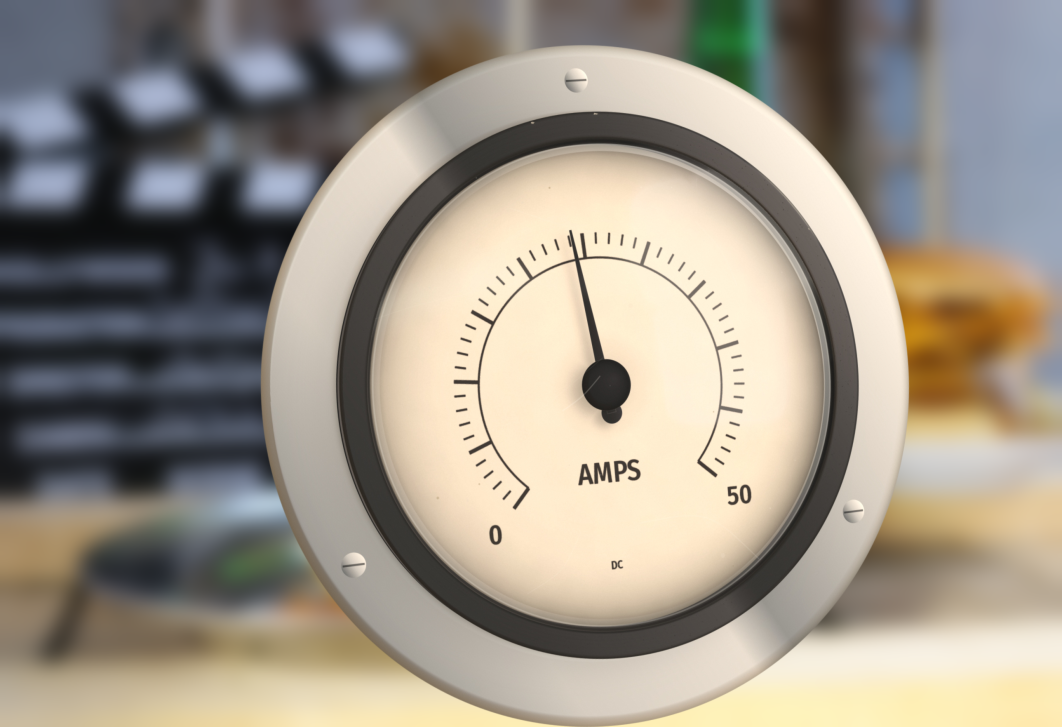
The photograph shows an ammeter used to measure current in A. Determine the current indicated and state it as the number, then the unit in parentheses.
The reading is 24 (A)
